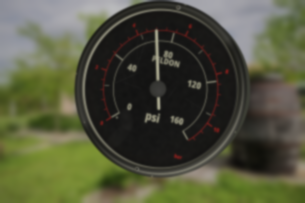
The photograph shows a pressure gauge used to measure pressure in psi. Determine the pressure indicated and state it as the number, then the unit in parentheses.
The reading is 70 (psi)
